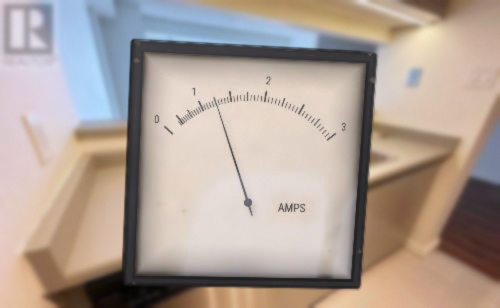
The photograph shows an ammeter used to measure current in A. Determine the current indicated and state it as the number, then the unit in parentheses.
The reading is 1.25 (A)
